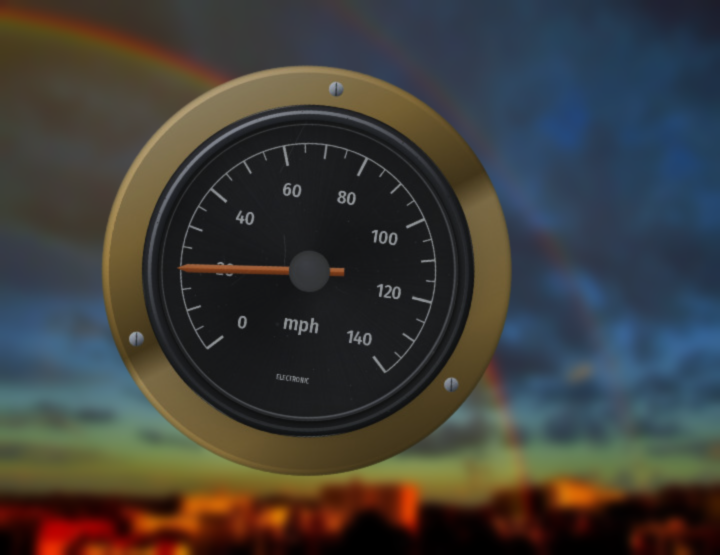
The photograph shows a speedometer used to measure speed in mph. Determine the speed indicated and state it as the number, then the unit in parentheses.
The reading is 20 (mph)
